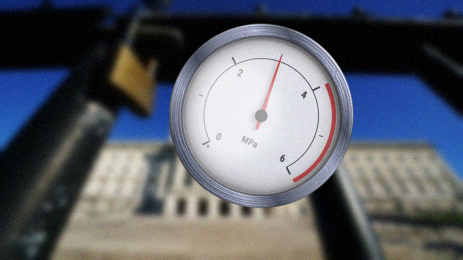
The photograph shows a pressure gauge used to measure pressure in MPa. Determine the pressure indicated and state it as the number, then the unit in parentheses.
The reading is 3 (MPa)
